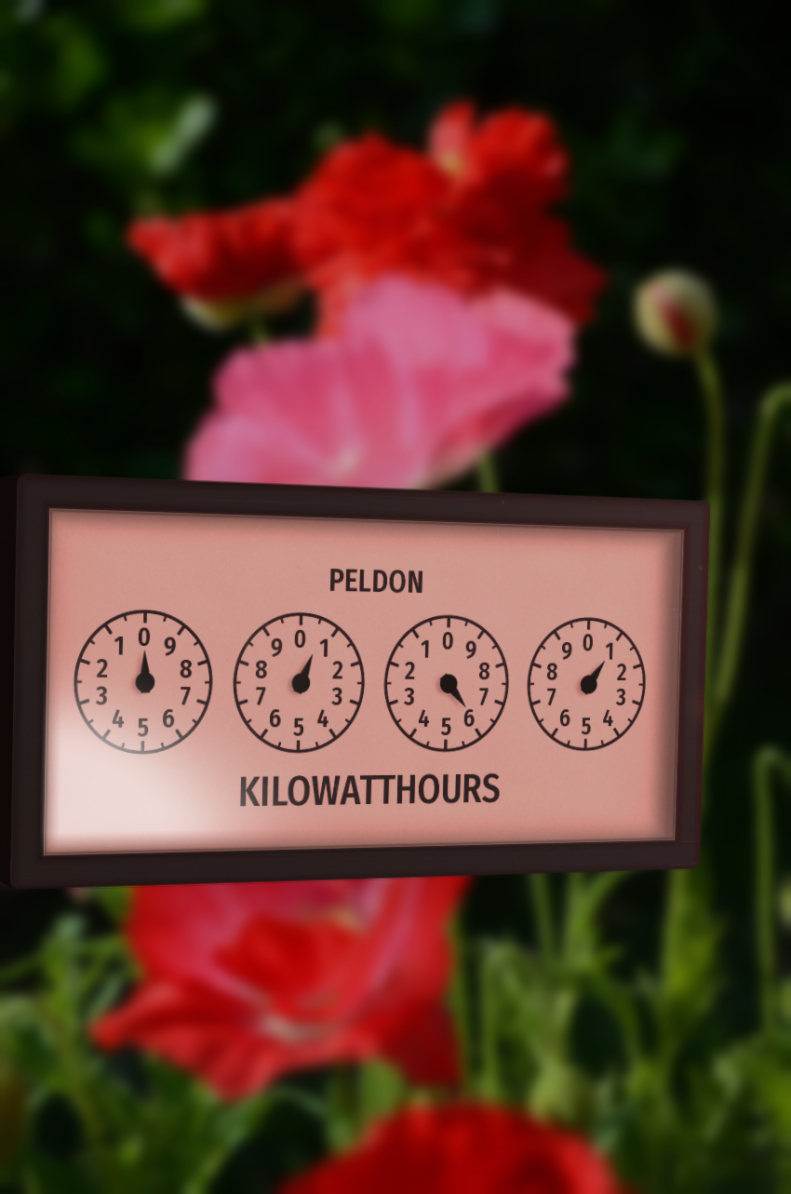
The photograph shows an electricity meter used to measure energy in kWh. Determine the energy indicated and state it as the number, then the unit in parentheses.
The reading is 61 (kWh)
